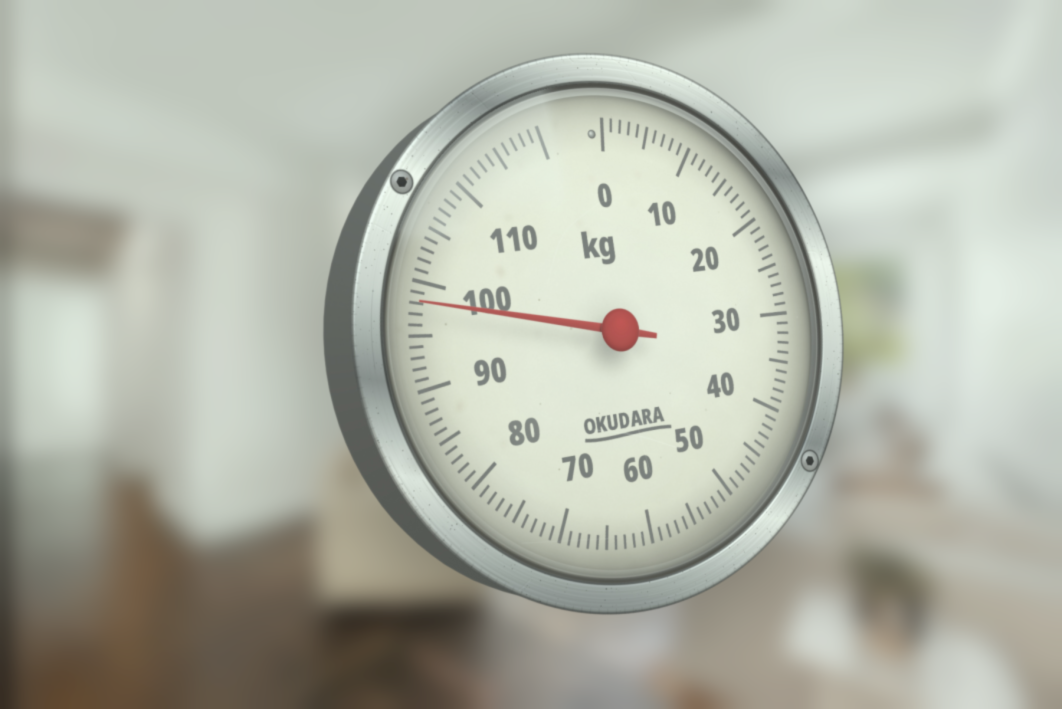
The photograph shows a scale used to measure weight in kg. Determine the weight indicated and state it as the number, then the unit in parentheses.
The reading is 98 (kg)
